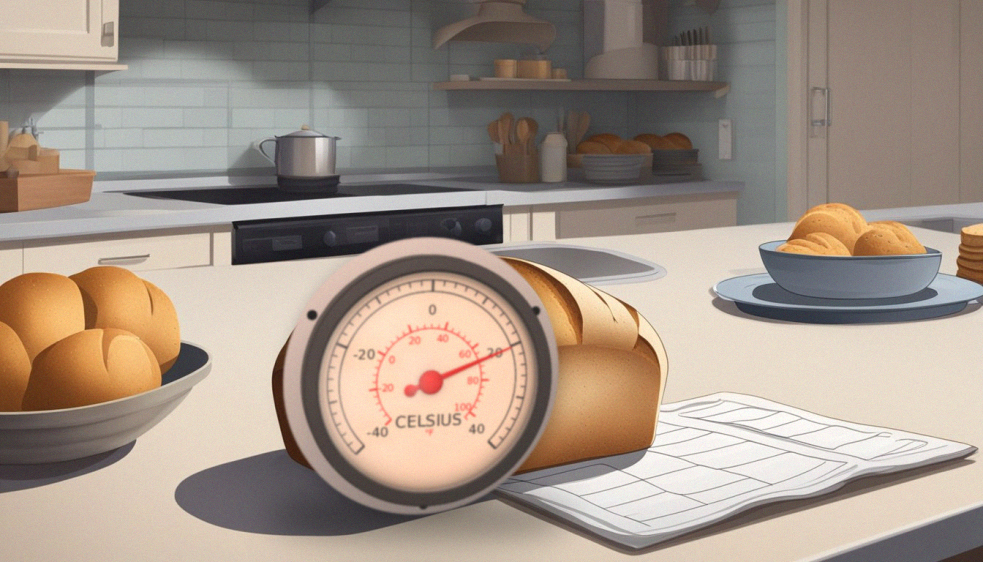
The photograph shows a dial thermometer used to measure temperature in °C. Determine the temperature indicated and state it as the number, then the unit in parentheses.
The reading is 20 (°C)
